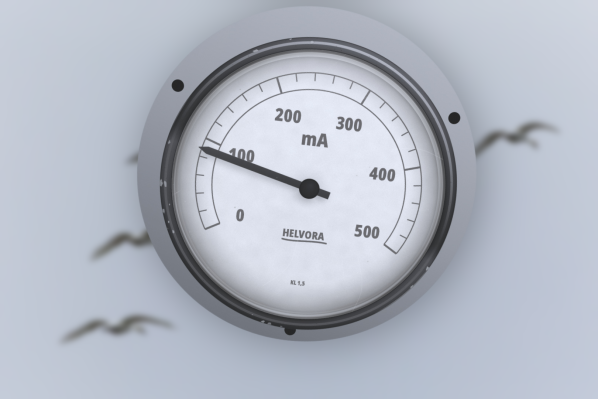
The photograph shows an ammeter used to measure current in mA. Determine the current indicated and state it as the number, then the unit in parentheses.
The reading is 90 (mA)
